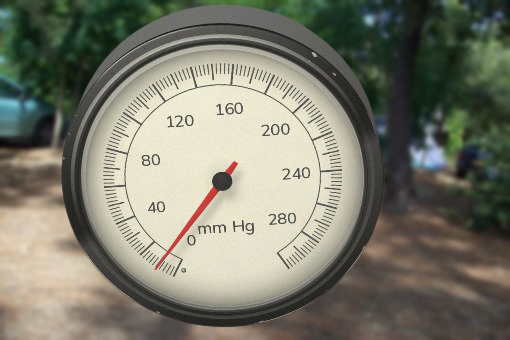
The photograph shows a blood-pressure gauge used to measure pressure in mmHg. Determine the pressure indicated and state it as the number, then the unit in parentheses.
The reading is 10 (mmHg)
